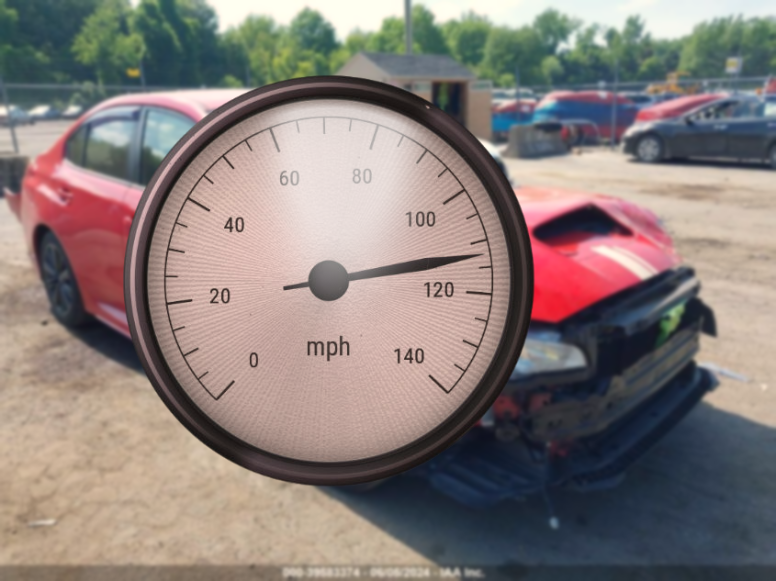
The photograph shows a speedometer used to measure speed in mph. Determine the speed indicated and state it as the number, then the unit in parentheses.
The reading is 112.5 (mph)
